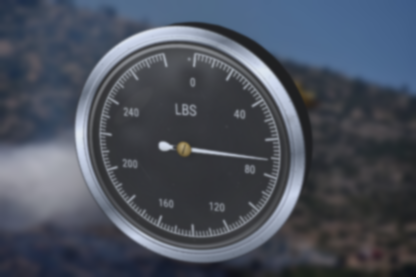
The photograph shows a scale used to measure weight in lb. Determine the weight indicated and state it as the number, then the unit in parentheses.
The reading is 70 (lb)
